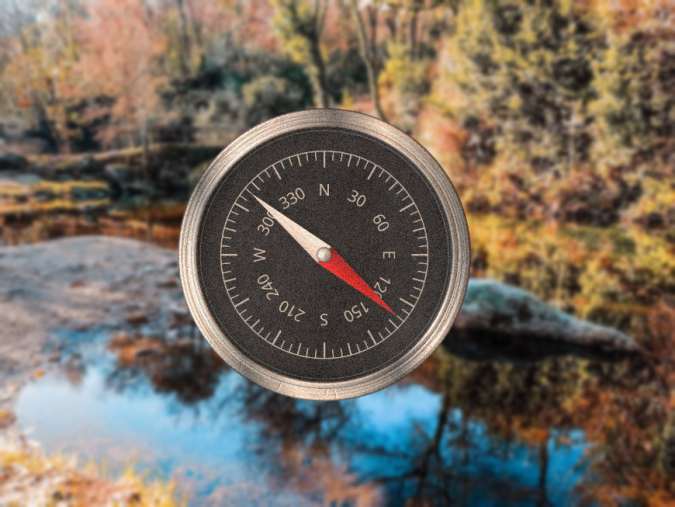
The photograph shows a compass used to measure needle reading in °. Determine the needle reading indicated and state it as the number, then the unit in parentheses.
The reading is 130 (°)
